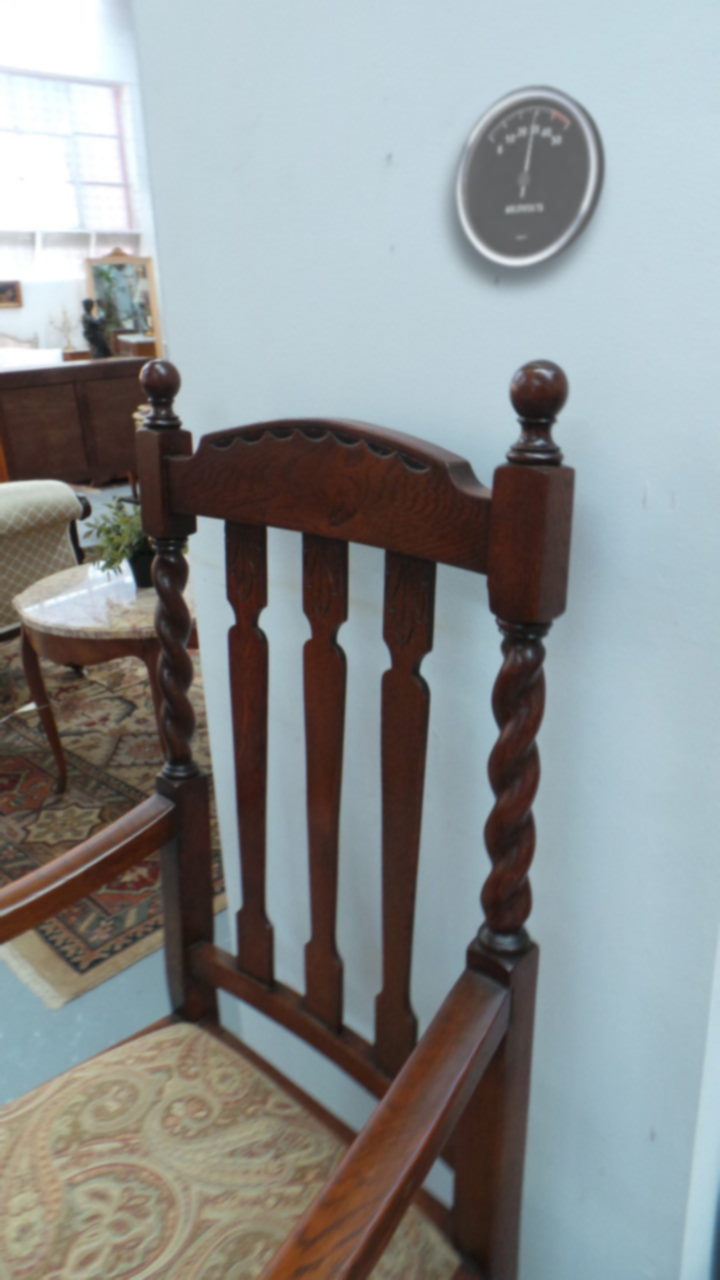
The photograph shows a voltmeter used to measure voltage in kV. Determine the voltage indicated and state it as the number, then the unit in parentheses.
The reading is 30 (kV)
